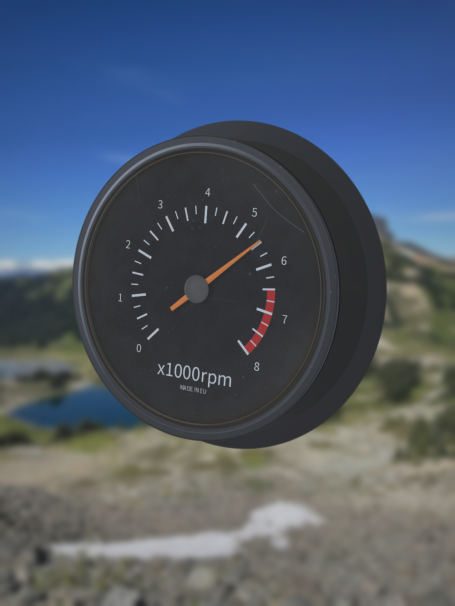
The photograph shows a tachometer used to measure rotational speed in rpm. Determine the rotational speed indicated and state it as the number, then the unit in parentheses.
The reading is 5500 (rpm)
